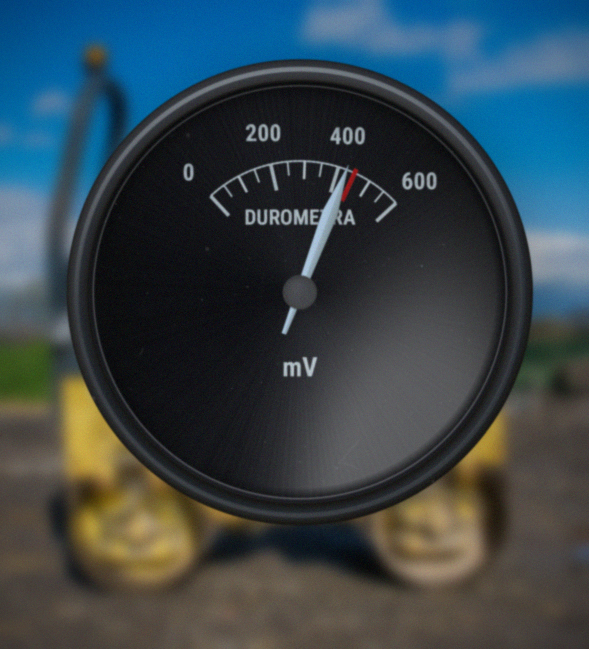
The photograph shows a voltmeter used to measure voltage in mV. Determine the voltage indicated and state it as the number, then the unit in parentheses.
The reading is 425 (mV)
